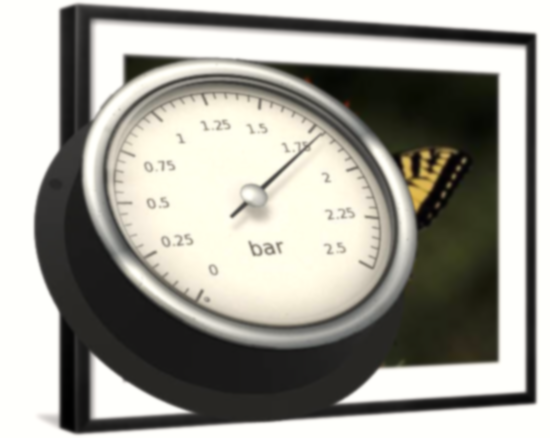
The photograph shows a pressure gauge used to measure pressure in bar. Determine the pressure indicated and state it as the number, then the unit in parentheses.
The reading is 1.8 (bar)
